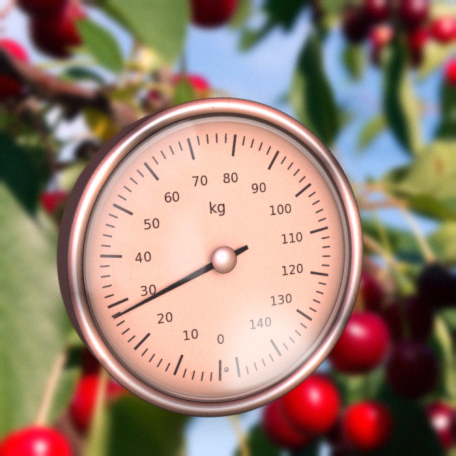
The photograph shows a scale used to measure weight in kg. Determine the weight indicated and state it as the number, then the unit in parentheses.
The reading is 28 (kg)
